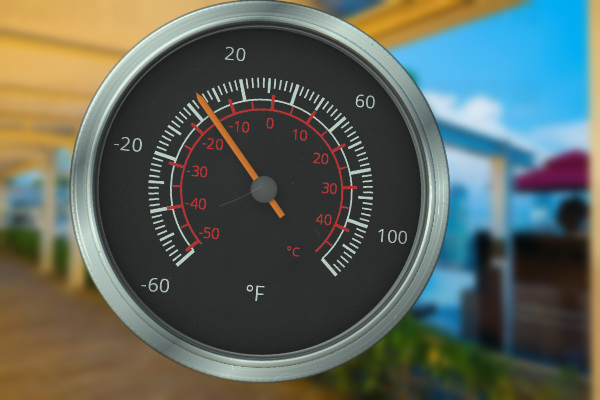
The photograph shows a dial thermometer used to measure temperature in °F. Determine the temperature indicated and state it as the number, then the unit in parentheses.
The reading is 4 (°F)
